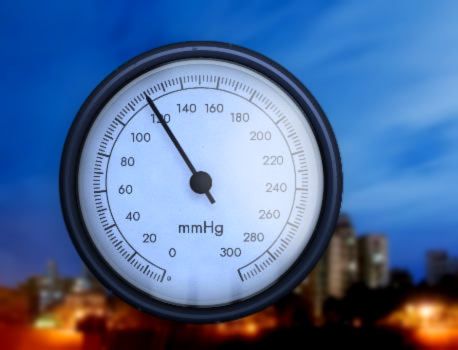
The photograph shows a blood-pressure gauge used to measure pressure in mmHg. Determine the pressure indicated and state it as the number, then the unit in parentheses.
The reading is 120 (mmHg)
